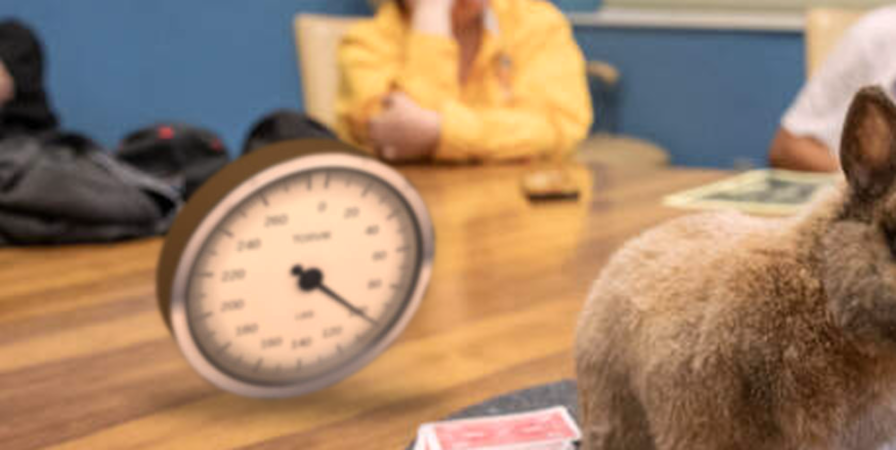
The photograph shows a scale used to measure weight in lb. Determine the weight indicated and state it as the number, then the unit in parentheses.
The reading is 100 (lb)
